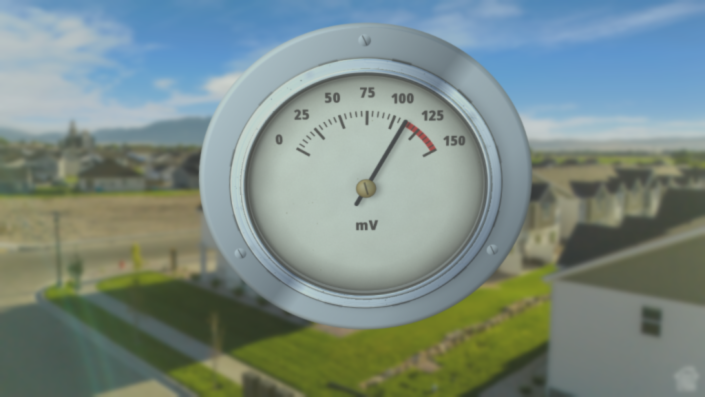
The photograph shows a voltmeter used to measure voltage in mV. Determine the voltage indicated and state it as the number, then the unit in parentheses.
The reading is 110 (mV)
